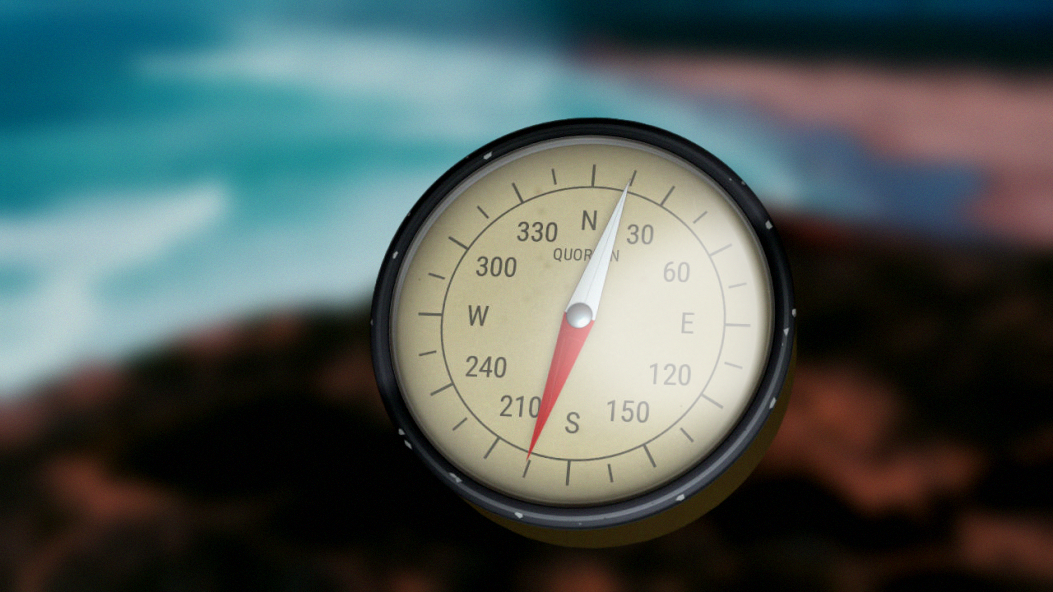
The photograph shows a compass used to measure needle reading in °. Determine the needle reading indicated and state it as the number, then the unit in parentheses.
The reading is 195 (°)
